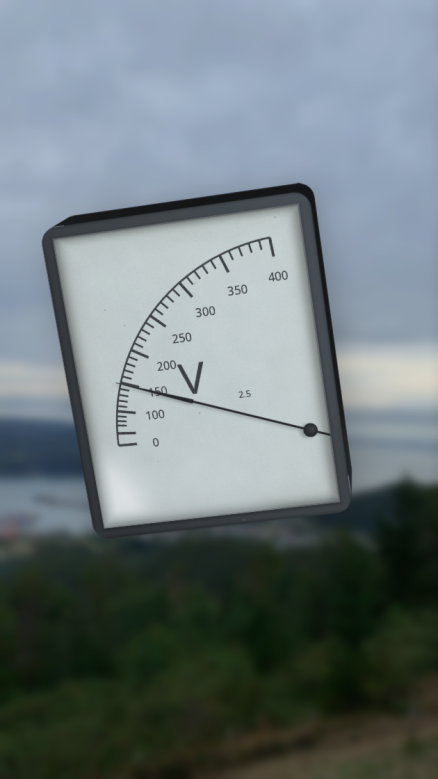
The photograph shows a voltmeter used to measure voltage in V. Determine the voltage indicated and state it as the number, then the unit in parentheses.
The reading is 150 (V)
